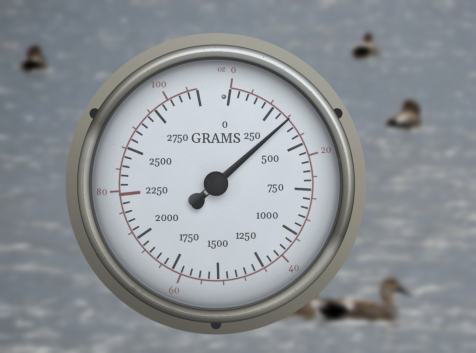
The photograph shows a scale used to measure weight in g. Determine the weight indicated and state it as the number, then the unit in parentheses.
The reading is 350 (g)
